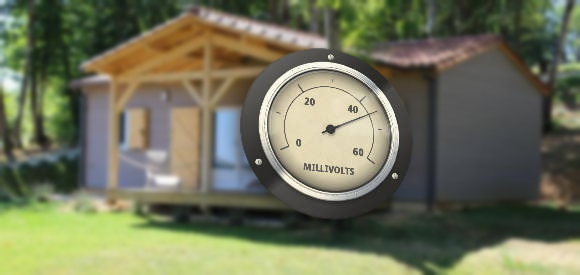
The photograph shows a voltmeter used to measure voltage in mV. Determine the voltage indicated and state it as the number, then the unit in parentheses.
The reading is 45 (mV)
